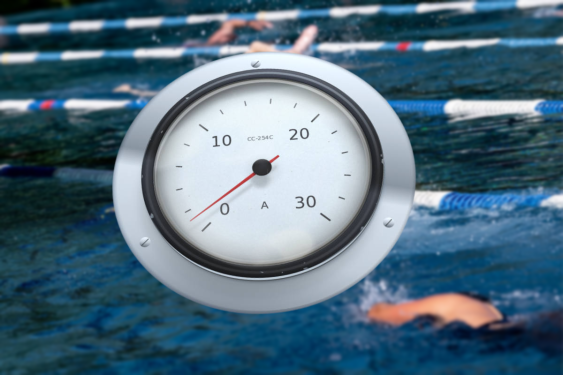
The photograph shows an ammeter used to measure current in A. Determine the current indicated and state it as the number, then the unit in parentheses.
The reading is 1 (A)
